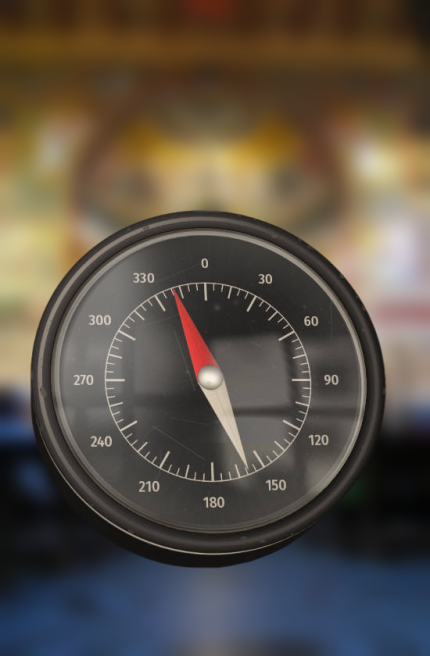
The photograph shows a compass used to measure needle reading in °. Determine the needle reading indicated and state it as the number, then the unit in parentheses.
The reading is 340 (°)
